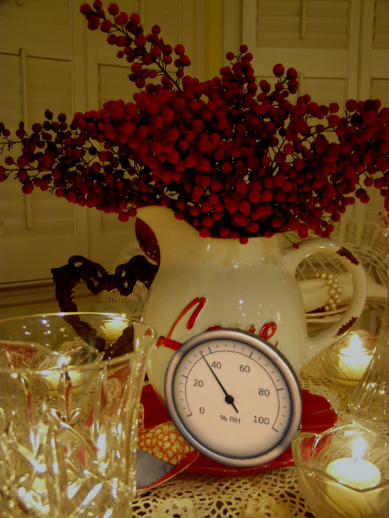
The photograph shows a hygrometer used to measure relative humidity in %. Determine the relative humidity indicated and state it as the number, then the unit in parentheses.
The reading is 36 (%)
